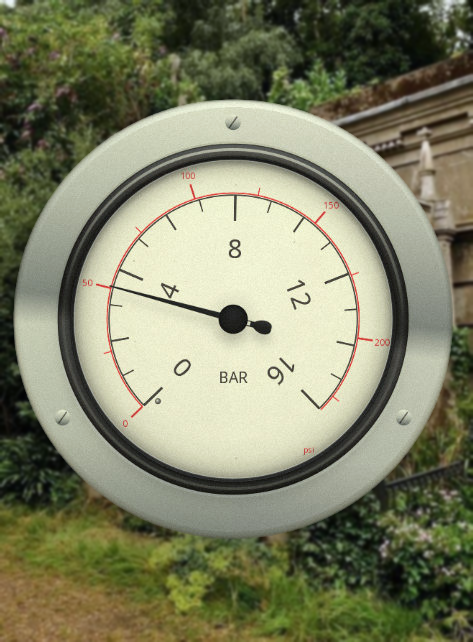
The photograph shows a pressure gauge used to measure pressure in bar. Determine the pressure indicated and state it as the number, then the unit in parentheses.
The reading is 3.5 (bar)
